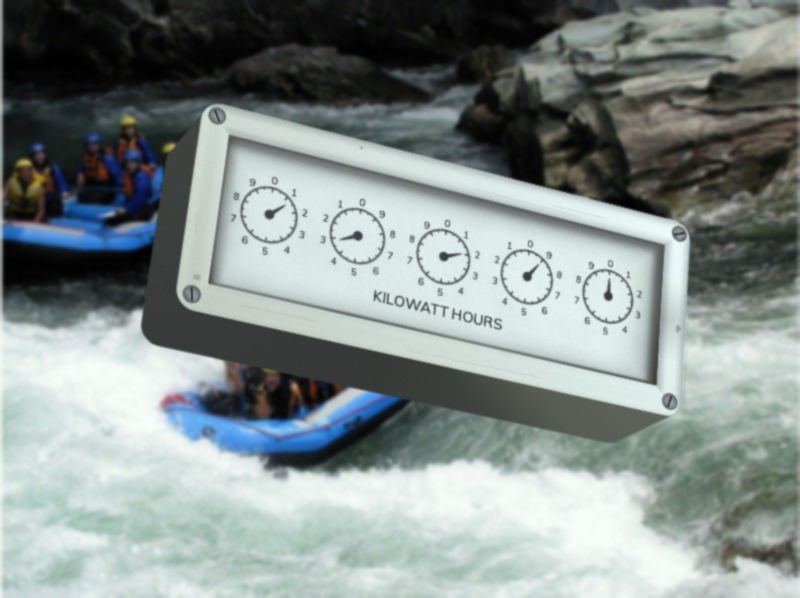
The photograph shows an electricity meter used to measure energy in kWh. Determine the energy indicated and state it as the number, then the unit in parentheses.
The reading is 13190 (kWh)
